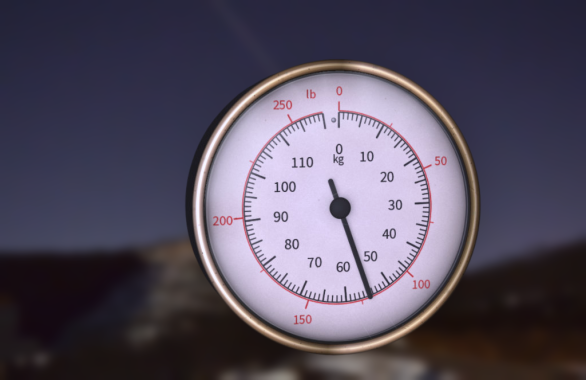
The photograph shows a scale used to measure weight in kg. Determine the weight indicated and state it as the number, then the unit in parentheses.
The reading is 55 (kg)
